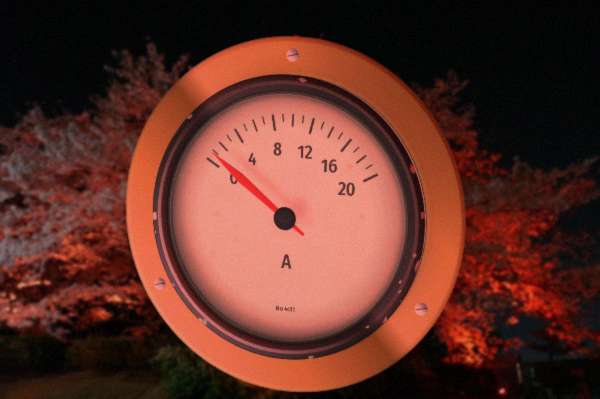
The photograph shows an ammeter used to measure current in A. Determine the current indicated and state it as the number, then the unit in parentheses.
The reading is 1 (A)
